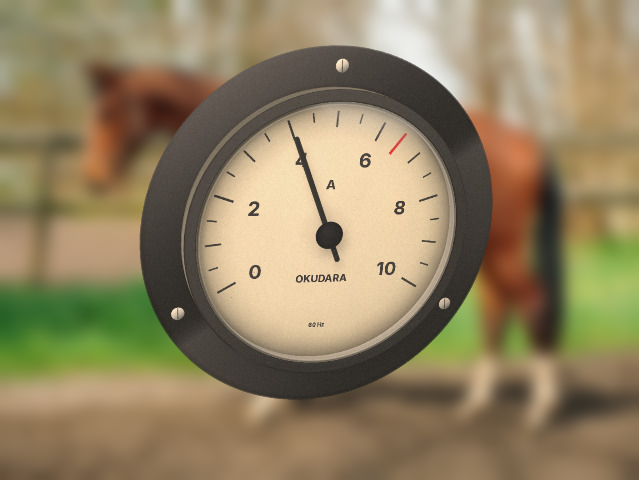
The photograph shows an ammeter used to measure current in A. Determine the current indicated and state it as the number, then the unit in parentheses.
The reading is 4 (A)
